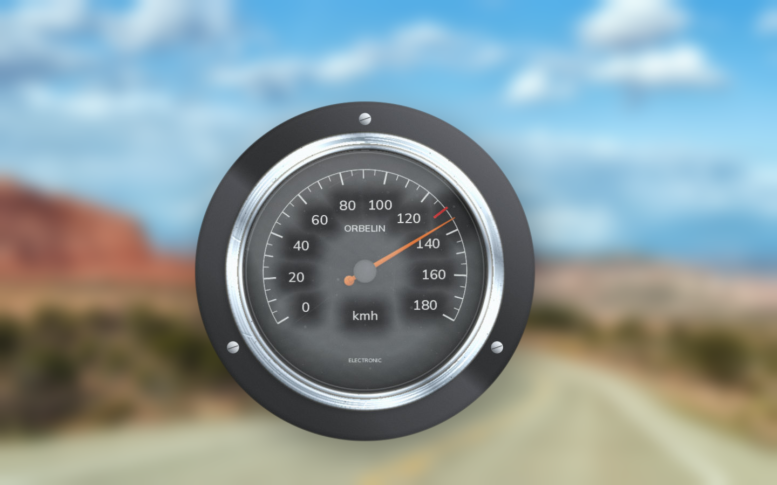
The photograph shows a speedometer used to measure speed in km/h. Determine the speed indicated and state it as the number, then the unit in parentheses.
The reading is 135 (km/h)
